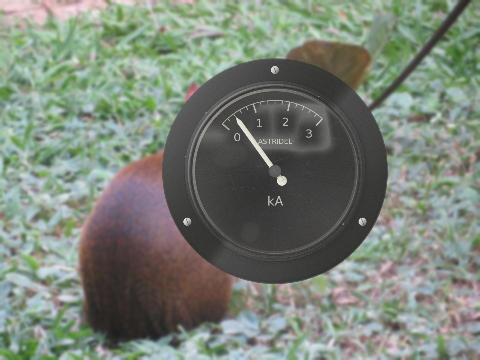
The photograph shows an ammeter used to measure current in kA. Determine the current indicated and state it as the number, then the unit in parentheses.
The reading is 0.4 (kA)
